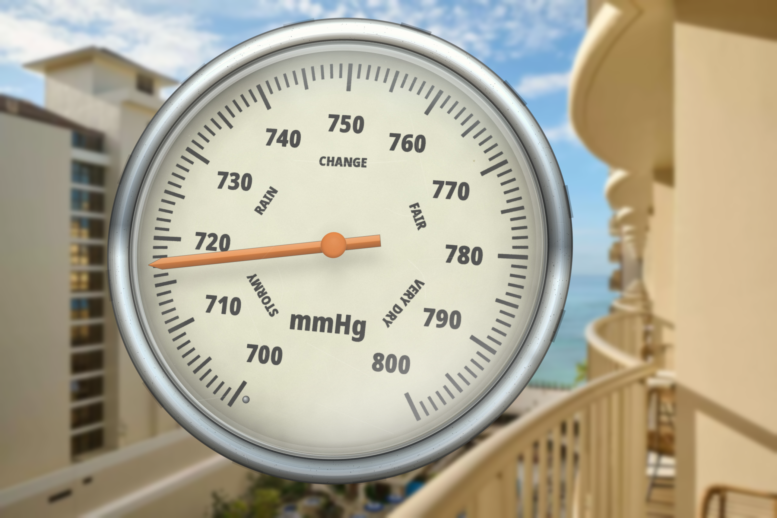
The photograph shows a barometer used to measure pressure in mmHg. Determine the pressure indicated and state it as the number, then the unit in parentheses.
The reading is 717 (mmHg)
